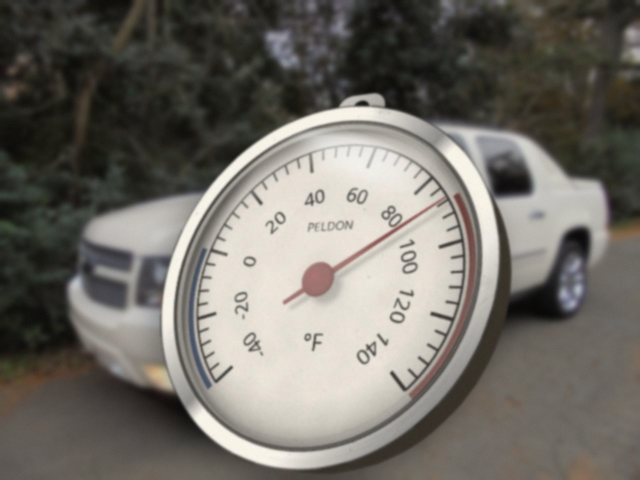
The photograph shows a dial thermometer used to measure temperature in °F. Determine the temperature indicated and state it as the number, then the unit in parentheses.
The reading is 88 (°F)
